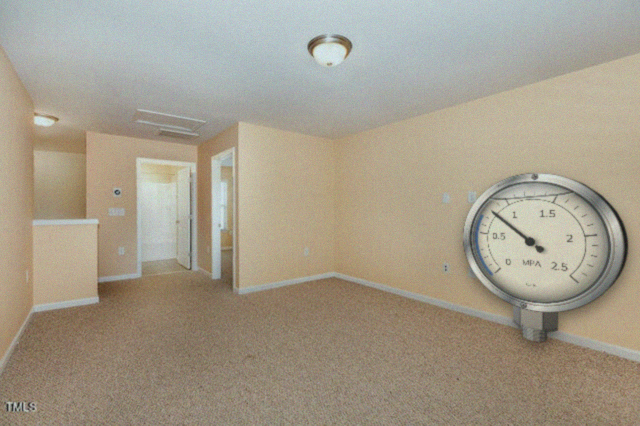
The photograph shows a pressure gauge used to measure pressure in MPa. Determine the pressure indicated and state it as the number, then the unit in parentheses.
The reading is 0.8 (MPa)
